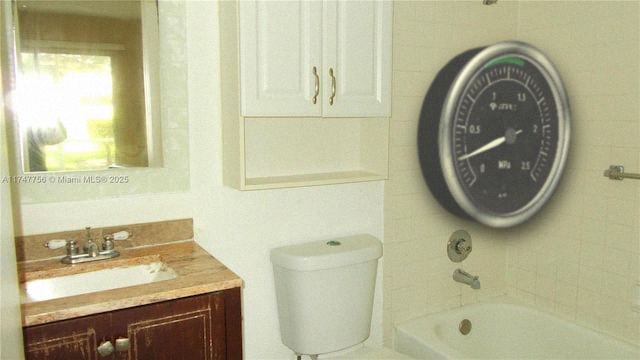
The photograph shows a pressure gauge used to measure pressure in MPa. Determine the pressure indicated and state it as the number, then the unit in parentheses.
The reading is 0.25 (MPa)
